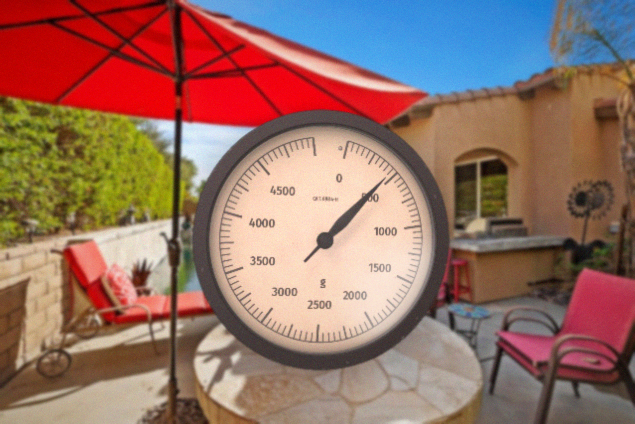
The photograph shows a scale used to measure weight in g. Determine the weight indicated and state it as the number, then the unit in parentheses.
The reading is 450 (g)
